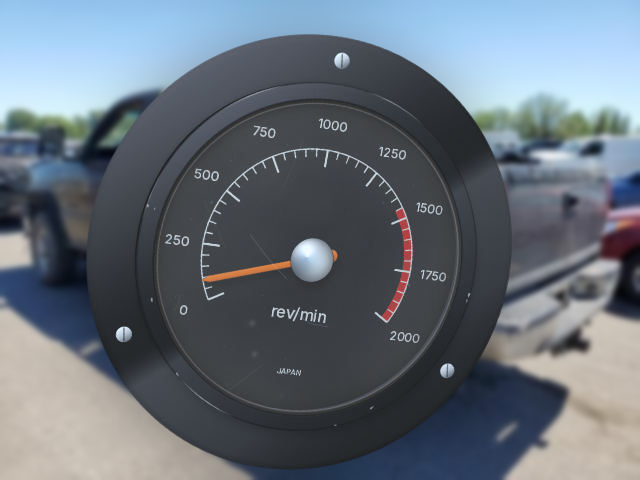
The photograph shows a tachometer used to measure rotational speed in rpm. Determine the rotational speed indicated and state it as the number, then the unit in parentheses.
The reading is 100 (rpm)
